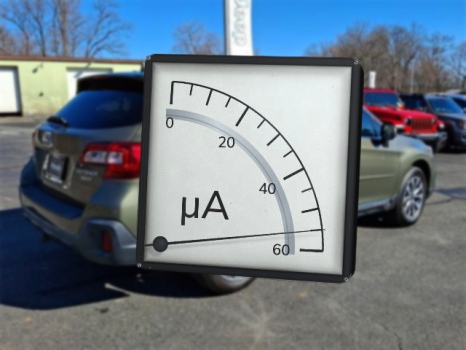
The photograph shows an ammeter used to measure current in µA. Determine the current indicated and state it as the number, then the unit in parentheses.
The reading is 55 (µA)
